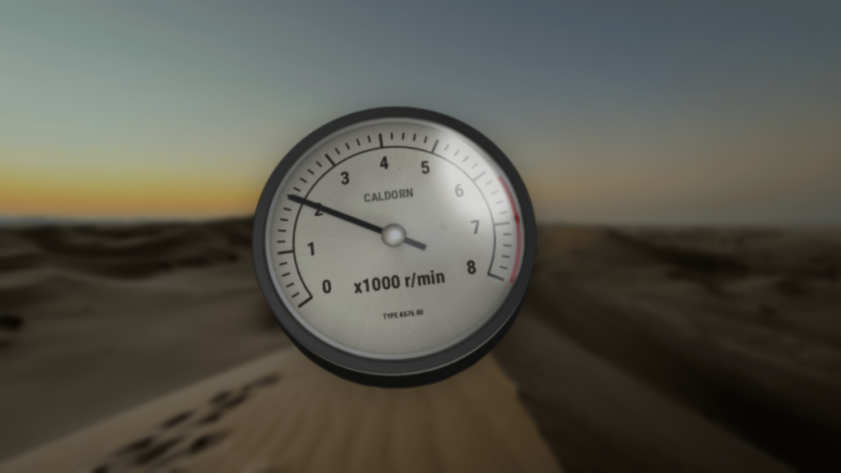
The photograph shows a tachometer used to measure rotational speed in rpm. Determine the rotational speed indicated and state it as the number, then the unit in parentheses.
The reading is 2000 (rpm)
